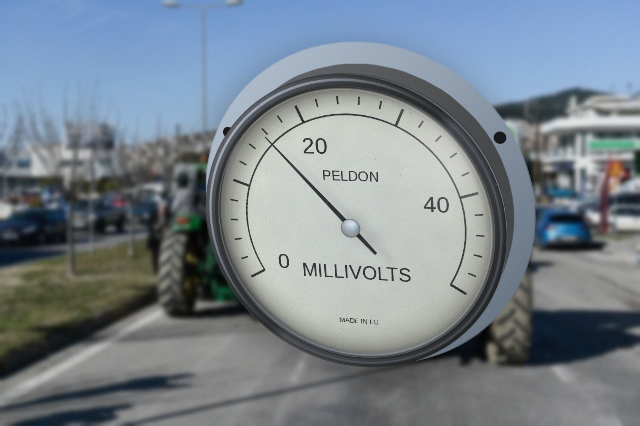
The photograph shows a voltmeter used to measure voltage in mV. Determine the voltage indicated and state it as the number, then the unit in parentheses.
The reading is 16 (mV)
